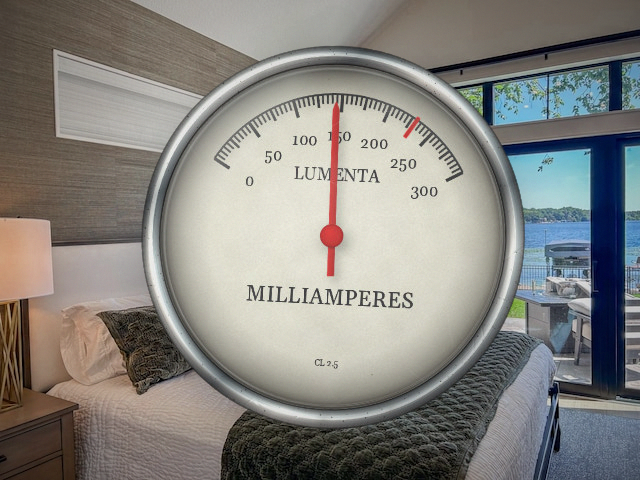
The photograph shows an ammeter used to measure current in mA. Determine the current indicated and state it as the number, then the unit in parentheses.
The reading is 145 (mA)
